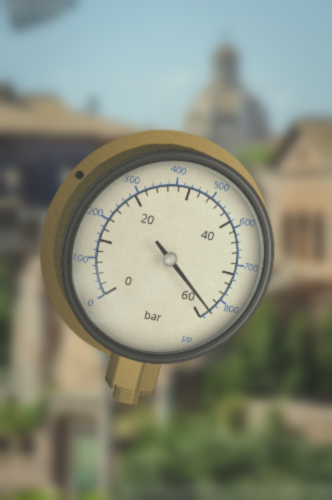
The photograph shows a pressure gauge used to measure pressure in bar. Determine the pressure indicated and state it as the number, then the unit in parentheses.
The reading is 58 (bar)
